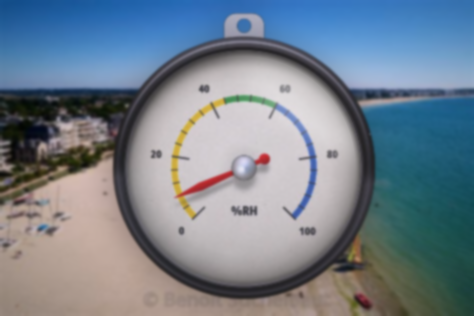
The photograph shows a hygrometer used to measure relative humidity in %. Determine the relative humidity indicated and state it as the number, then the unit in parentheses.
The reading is 8 (%)
